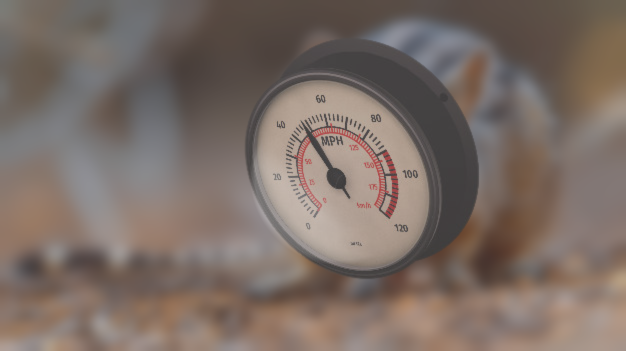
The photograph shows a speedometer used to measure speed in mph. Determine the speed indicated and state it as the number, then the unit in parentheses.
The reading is 50 (mph)
